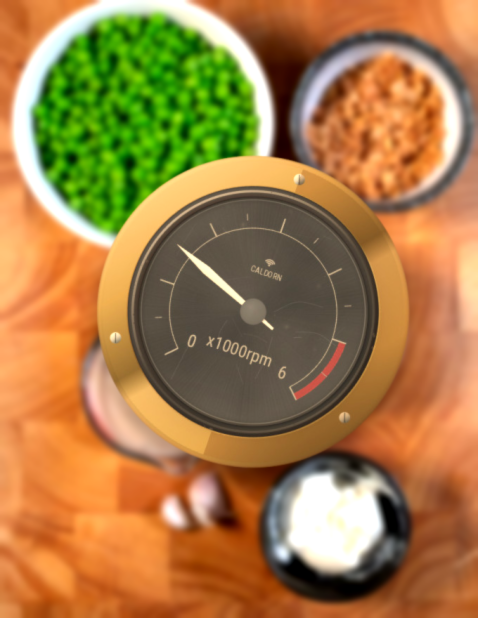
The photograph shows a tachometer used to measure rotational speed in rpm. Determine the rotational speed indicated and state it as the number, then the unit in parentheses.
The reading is 1500 (rpm)
